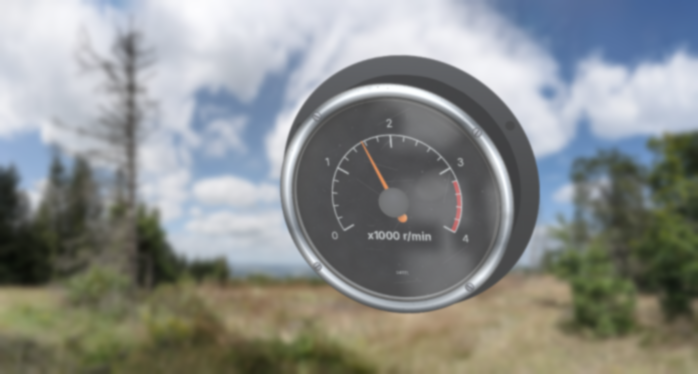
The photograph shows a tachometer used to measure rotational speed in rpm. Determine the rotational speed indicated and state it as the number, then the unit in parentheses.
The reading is 1600 (rpm)
